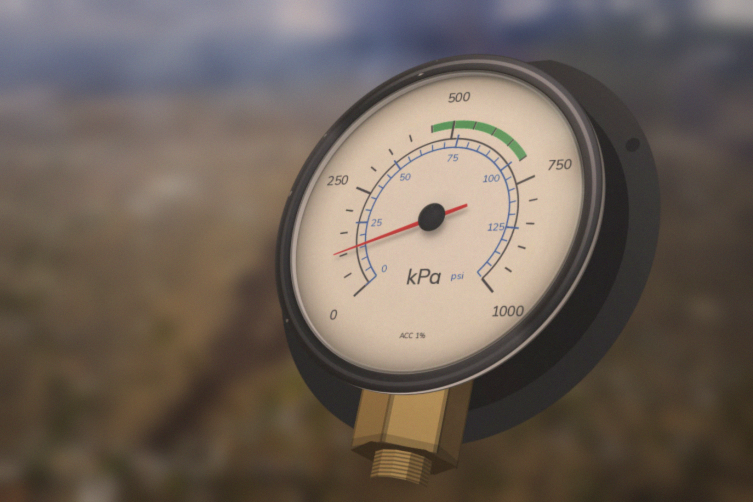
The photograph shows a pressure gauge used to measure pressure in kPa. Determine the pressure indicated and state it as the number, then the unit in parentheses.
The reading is 100 (kPa)
